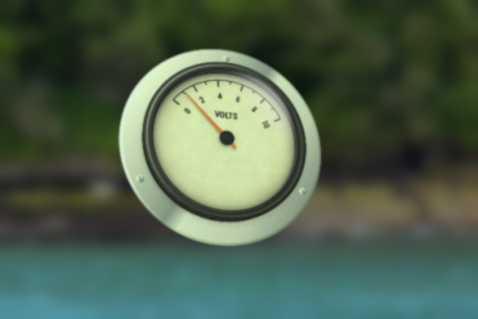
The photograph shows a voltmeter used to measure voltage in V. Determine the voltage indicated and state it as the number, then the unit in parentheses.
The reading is 1 (V)
